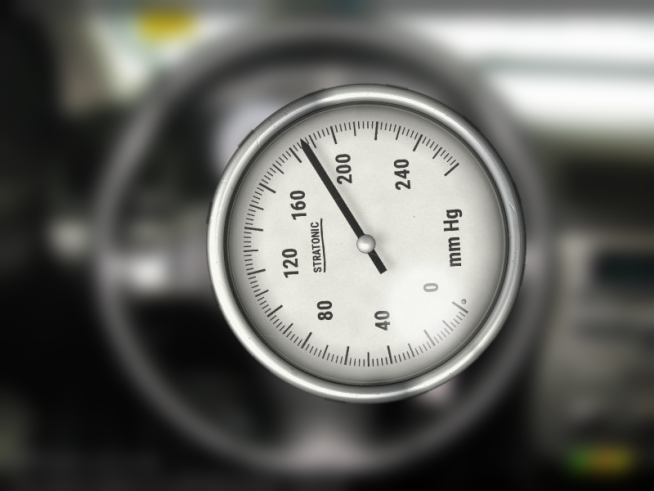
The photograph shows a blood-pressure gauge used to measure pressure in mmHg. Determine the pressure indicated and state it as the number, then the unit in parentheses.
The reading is 186 (mmHg)
